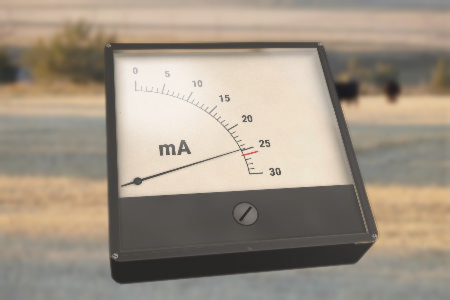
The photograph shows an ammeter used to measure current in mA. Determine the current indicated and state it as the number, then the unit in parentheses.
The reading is 25 (mA)
